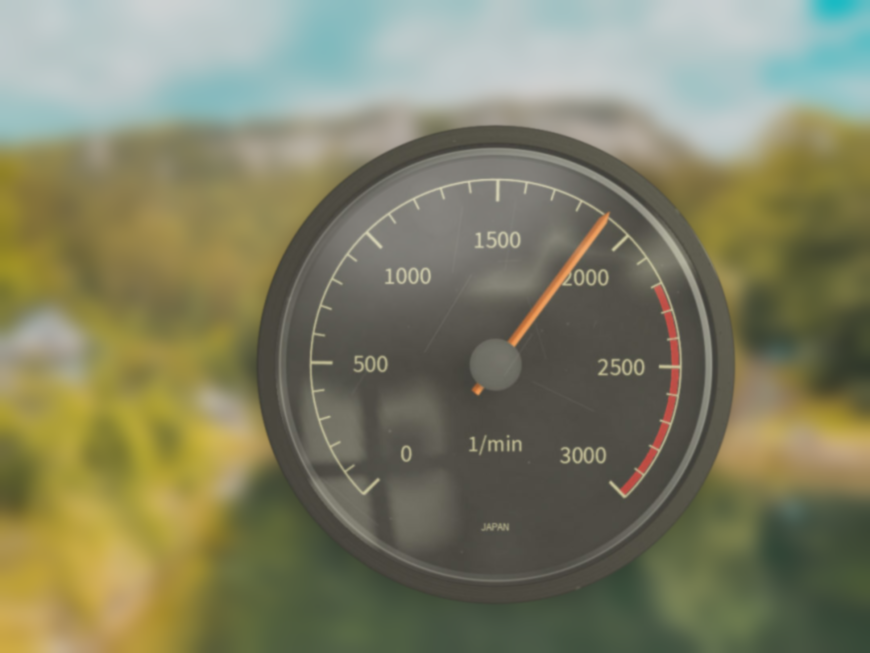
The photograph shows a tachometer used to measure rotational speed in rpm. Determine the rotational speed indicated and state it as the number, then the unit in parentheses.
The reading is 1900 (rpm)
